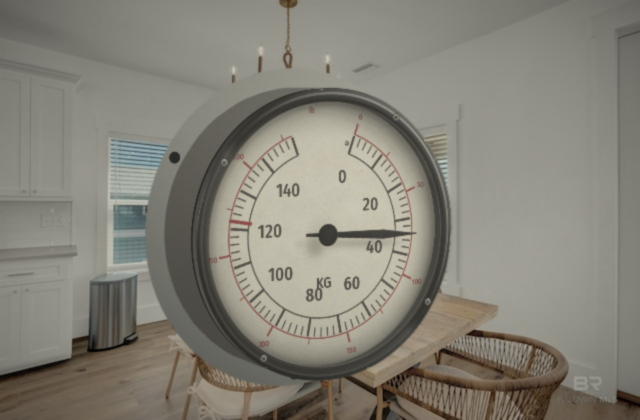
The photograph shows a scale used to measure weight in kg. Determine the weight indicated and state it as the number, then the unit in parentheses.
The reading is 34 (kg)
